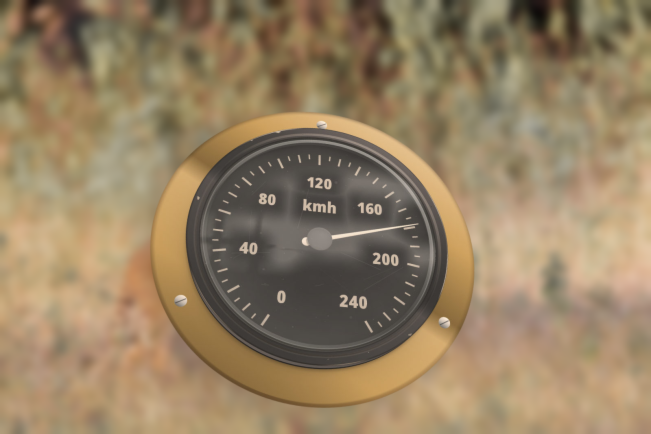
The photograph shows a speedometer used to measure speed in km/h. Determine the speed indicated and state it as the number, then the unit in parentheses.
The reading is 180 (km/h)
